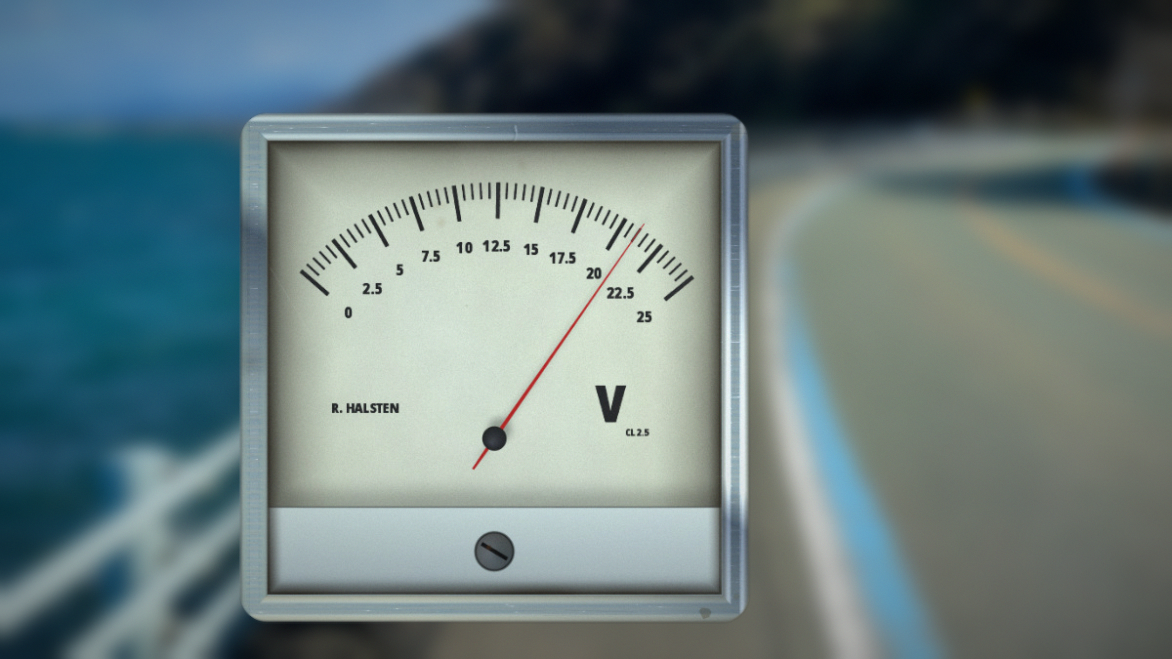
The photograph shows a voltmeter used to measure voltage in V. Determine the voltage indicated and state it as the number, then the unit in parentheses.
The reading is 21 (V)
